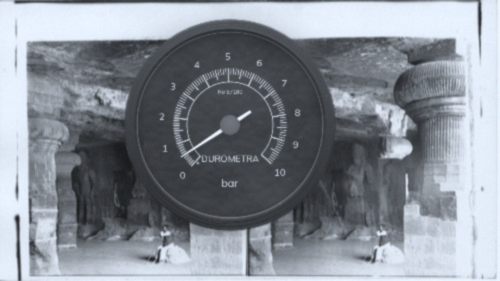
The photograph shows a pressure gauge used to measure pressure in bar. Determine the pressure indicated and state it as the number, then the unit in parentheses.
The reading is 0.5 (bar)
